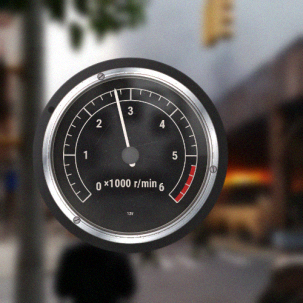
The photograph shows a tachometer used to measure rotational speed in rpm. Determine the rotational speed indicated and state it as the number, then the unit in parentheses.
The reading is 2700 (rpm)
